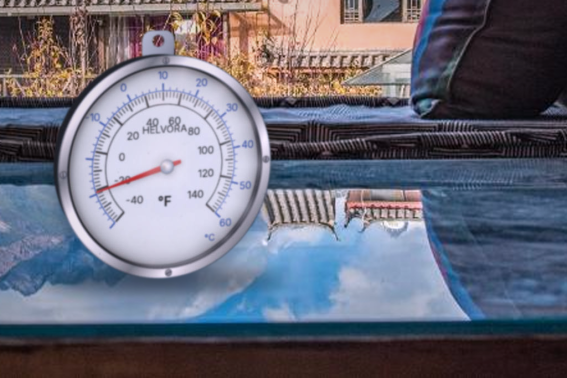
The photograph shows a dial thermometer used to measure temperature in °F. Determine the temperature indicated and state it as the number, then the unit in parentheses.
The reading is -20 (°F)
